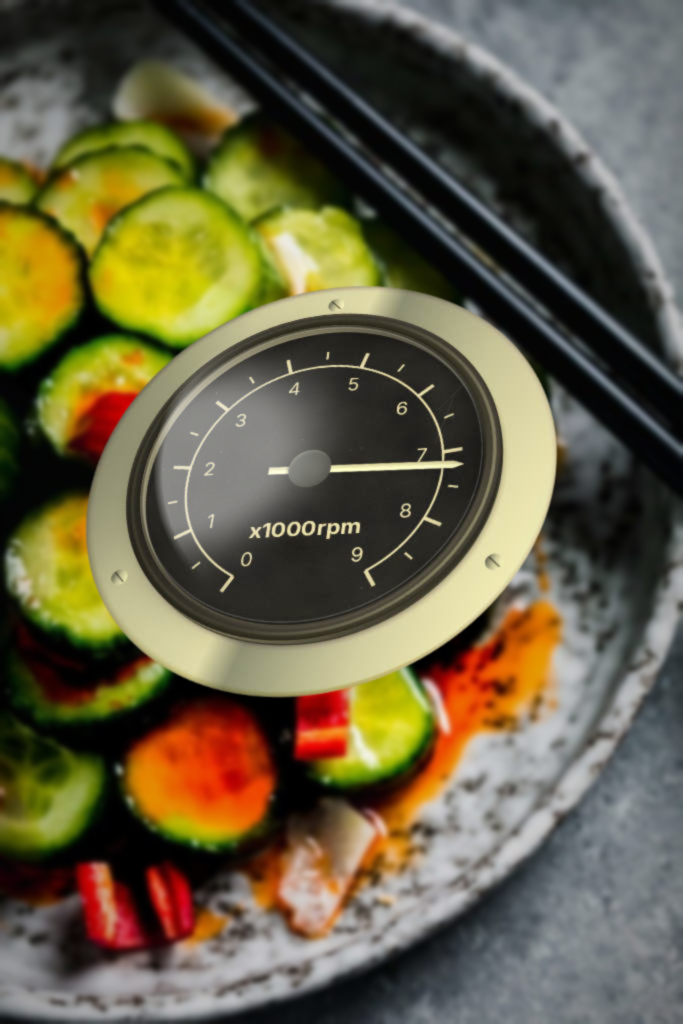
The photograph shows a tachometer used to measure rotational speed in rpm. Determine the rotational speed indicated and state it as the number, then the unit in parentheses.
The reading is 7250 (rpm)
